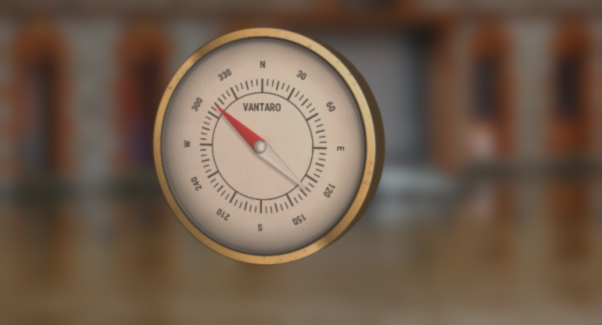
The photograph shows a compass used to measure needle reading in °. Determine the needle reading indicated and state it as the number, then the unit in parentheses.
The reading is 310 (°)
